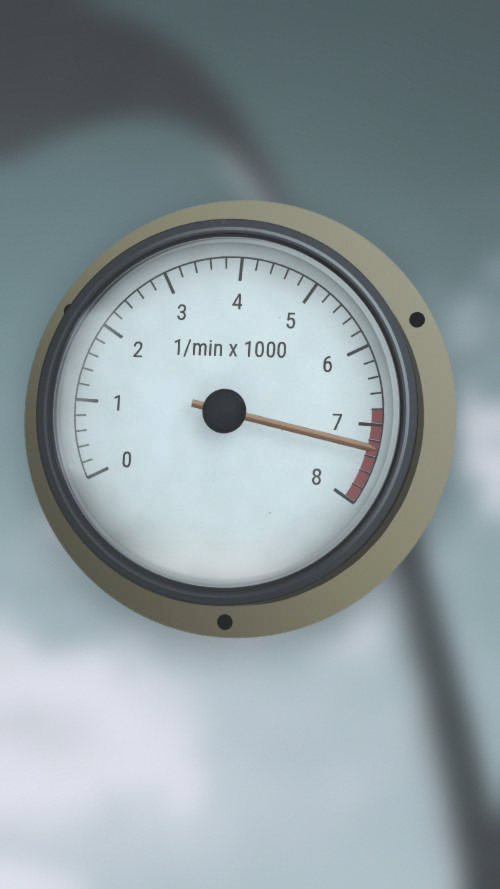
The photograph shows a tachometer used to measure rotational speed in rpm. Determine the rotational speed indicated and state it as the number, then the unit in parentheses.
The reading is 7300 (rpm)
